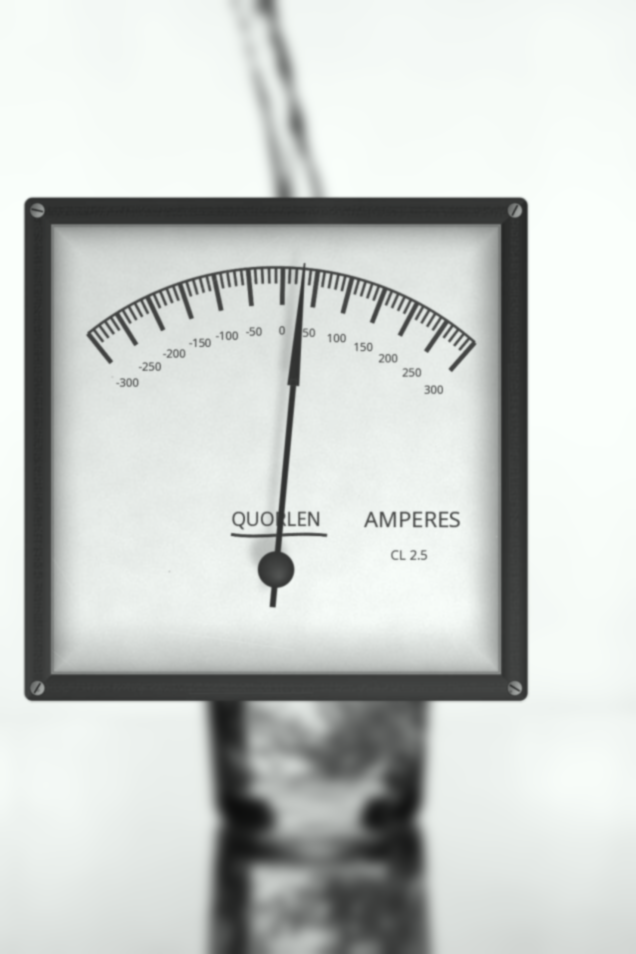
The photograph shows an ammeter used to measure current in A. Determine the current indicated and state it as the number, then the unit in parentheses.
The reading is 30 (A)
